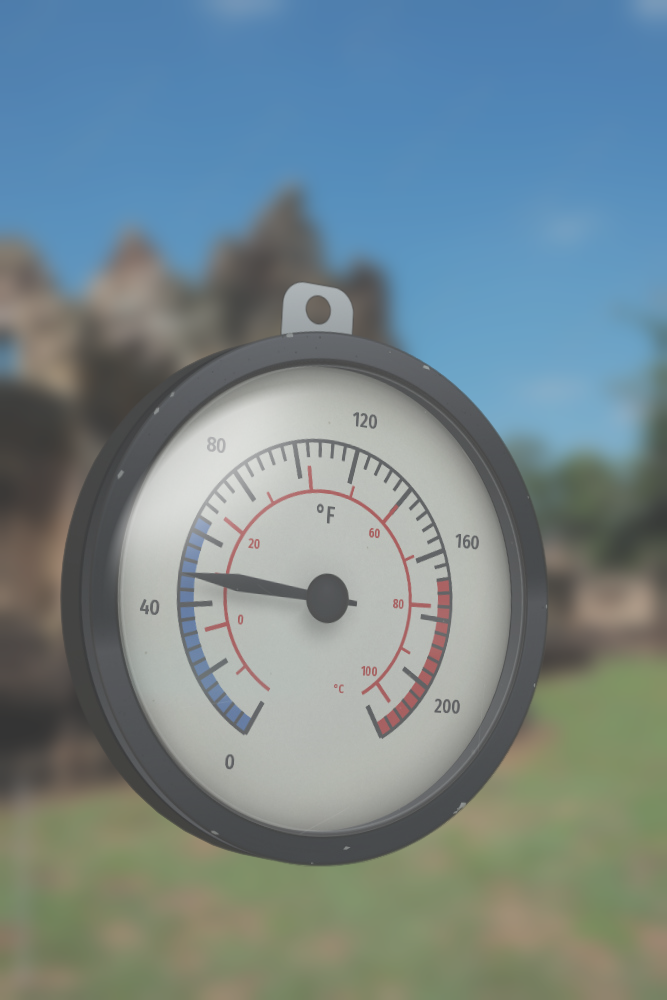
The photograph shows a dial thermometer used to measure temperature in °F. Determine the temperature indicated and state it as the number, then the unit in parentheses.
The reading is 48 (°F)
